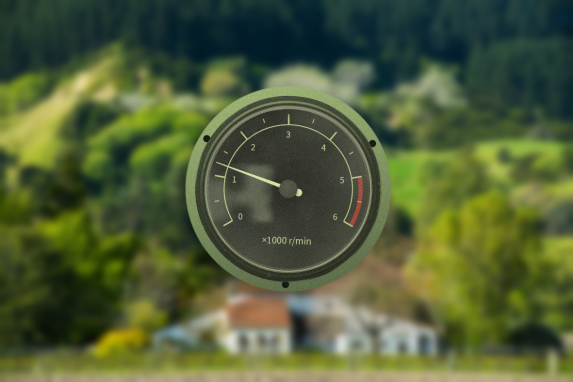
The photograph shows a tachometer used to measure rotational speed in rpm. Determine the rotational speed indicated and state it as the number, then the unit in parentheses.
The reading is 1250 (rpm)
